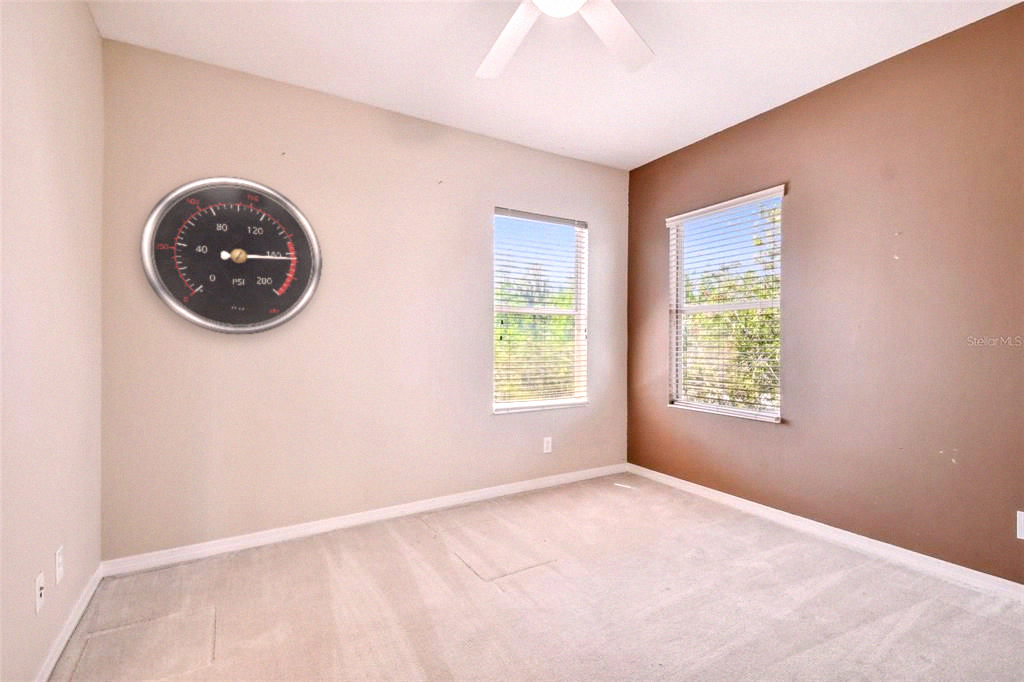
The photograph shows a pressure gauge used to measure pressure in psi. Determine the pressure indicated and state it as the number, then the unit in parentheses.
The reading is 165 (psi)
